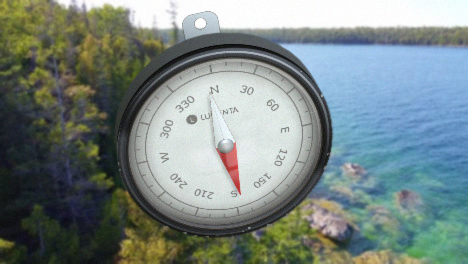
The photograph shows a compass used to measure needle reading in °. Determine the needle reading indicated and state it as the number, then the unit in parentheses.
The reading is 175 (°)
